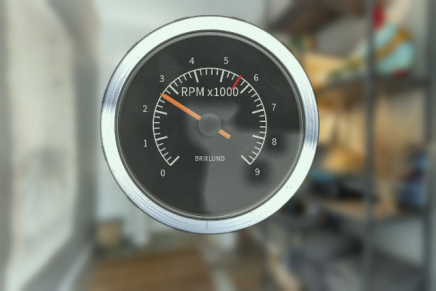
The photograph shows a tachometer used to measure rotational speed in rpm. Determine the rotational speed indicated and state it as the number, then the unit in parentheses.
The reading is 2600 (rpm)
